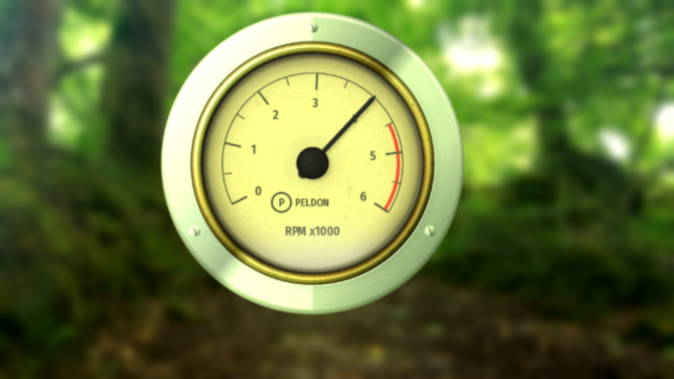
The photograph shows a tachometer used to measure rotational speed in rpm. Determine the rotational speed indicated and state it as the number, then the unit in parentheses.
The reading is 4000 (rpm)
